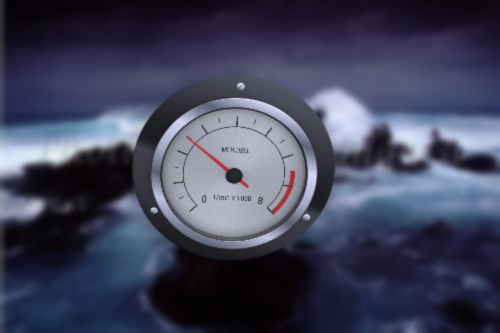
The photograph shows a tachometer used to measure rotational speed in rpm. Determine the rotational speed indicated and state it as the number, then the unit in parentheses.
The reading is 2500 (rpm)
